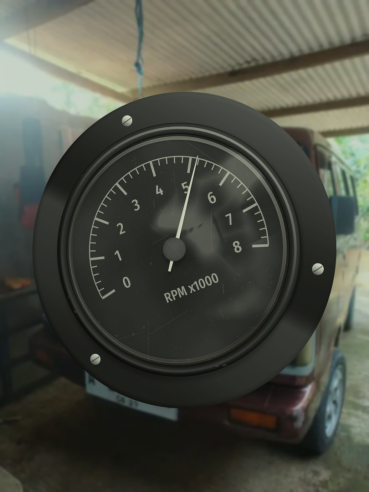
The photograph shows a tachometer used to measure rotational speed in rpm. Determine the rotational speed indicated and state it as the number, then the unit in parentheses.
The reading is 5200 (rpm)
